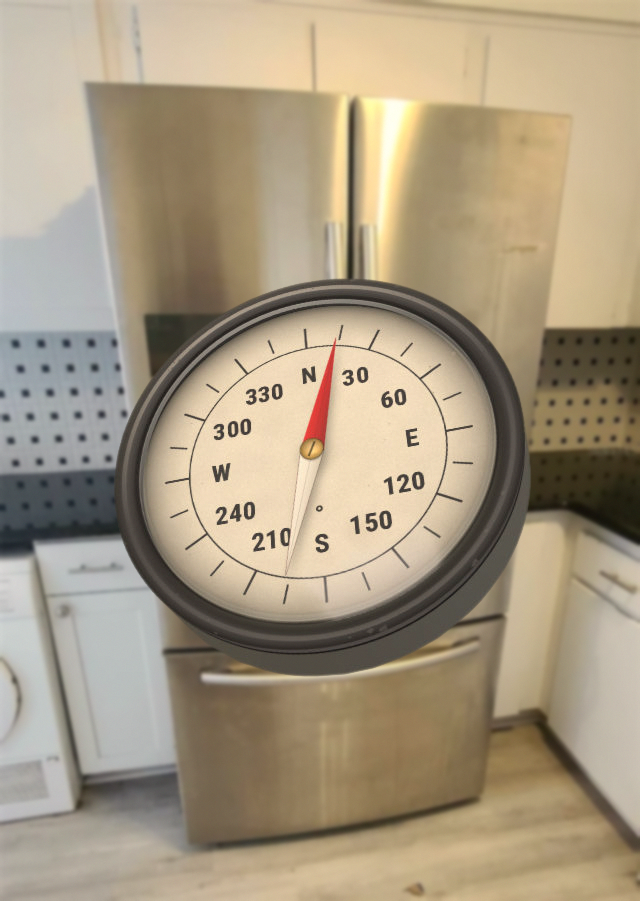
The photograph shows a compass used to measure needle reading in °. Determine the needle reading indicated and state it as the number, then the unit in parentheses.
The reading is 15 (°)
